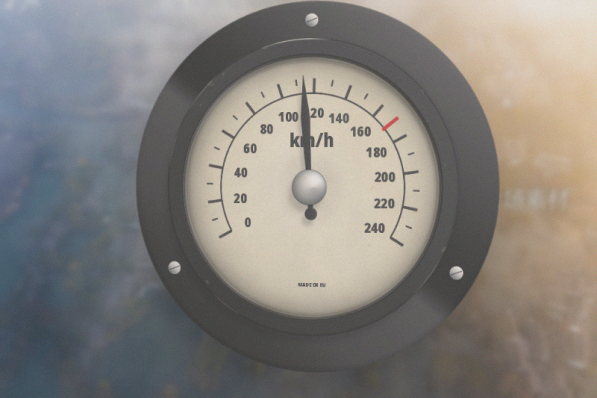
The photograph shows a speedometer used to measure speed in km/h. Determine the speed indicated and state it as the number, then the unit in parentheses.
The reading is 115 (km/h)
